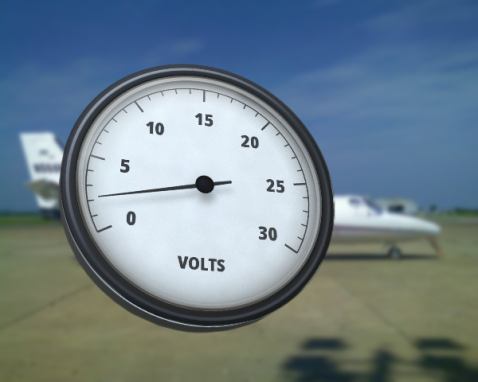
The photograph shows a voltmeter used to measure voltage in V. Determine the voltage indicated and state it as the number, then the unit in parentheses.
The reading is 2 (V)
